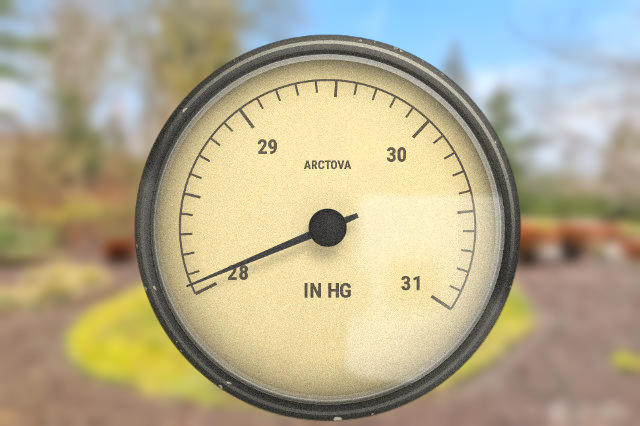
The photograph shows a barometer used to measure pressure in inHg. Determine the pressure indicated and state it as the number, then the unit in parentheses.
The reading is 28.05 (inHg)
